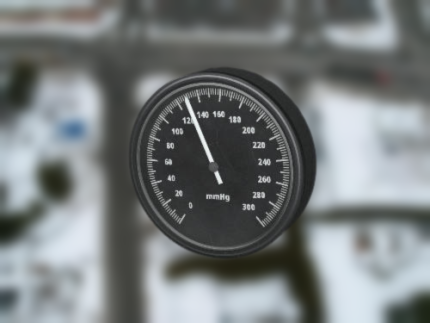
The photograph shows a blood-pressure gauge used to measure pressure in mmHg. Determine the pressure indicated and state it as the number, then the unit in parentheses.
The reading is 130 (mmHg)
